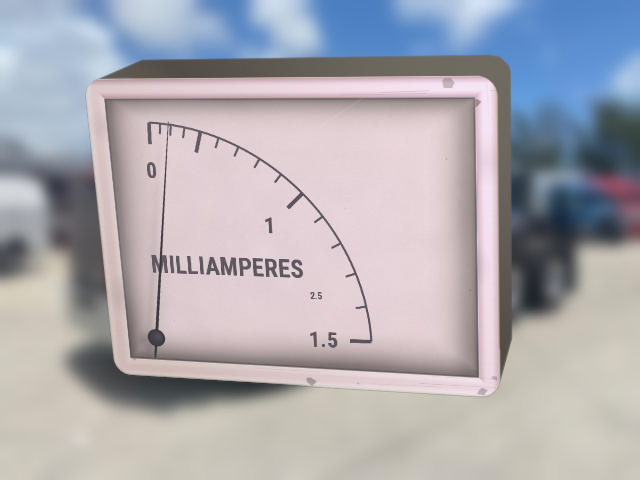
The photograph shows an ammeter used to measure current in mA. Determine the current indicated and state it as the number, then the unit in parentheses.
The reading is 0.3 (mA)
